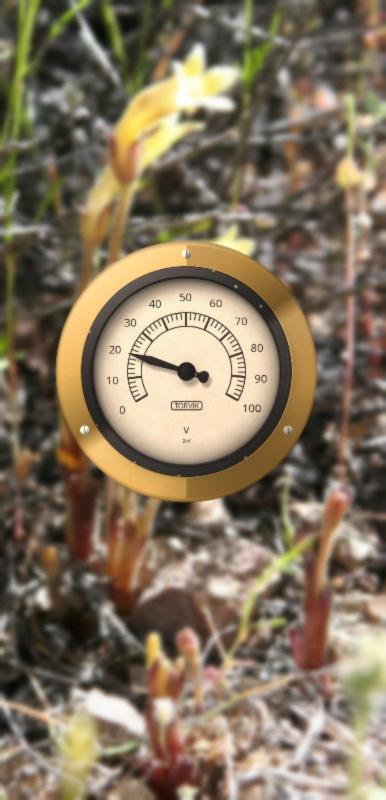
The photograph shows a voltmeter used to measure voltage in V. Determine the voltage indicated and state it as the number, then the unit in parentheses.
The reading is 20 (V)
